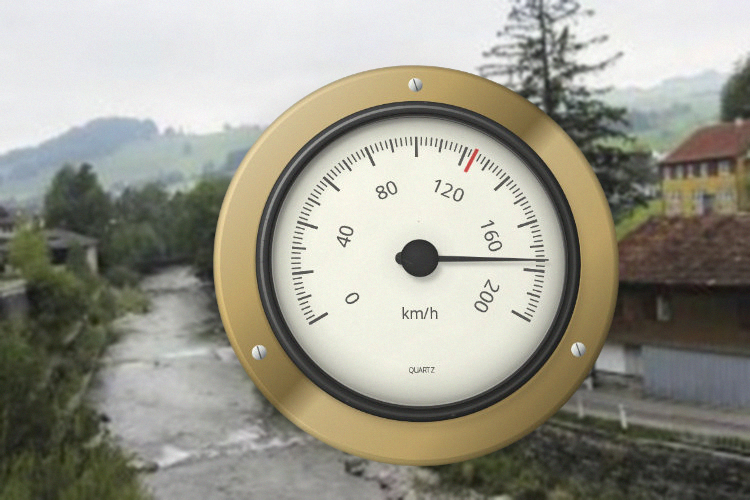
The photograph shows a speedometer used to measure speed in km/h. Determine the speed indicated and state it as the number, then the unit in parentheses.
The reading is 176 (km/h)
